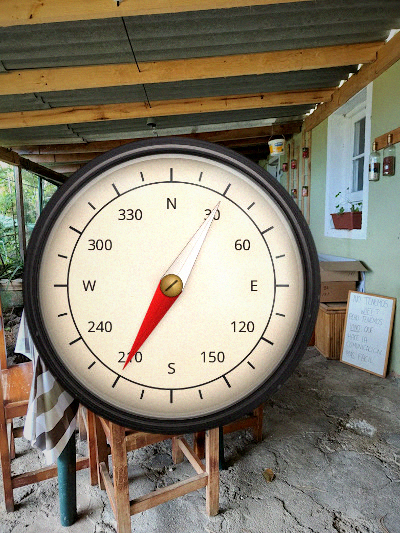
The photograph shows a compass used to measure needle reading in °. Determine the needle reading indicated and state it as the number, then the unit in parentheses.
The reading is 210 (°)
